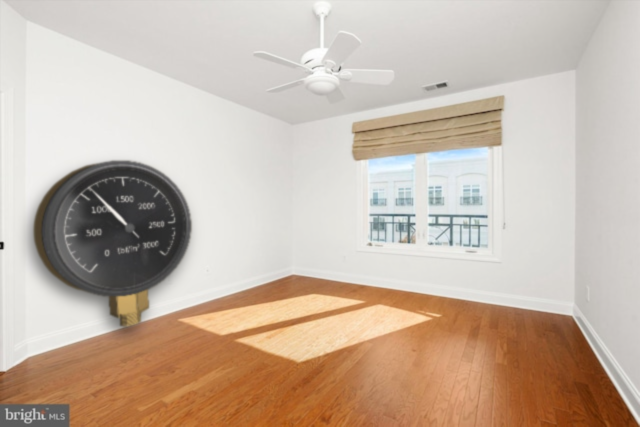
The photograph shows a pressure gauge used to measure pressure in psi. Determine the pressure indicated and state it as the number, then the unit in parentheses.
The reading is 1100 (psi)
